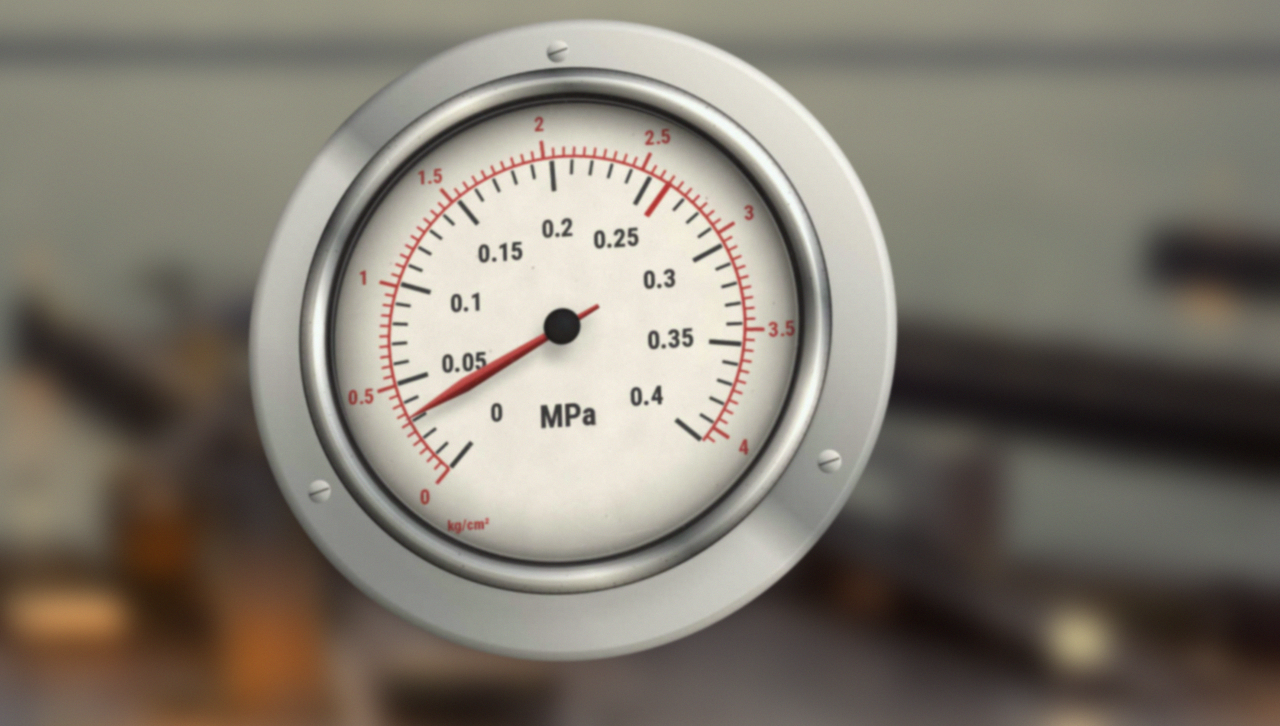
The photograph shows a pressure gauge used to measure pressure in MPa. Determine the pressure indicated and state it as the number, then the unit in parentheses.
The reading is 0.03 (MPa)
